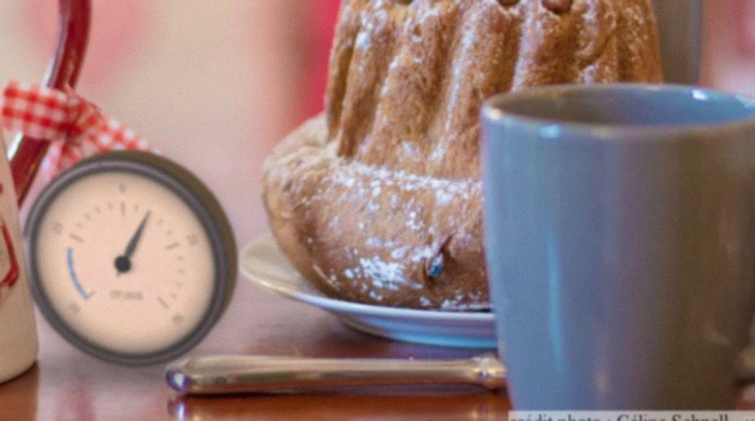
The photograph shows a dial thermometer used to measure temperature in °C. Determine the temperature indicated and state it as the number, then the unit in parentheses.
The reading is 10 (°C)
